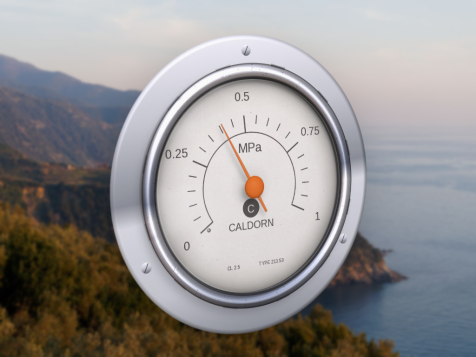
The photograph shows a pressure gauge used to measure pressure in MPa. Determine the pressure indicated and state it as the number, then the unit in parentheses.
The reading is 0.4 (MPa)
